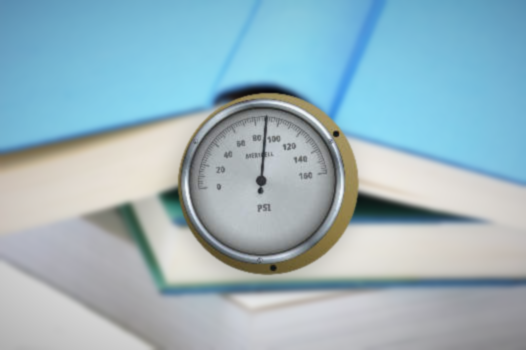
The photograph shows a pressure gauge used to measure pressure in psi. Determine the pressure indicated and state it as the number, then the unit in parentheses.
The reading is 90 (psi)
